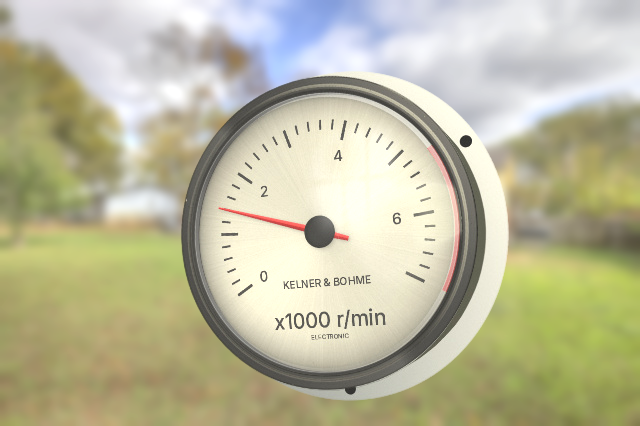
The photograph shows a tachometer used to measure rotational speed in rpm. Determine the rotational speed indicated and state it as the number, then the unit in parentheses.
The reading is 1400 (rpm)
